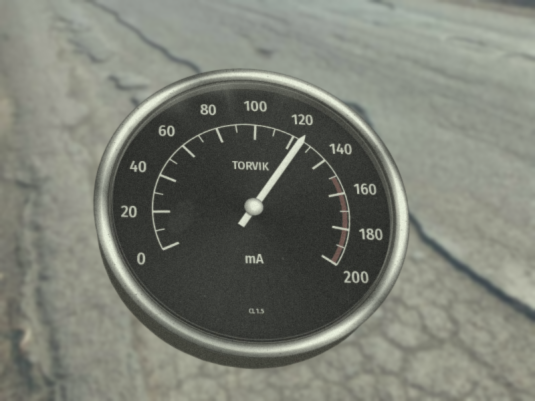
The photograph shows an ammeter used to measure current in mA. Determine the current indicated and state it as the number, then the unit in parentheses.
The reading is 125 (mA)
